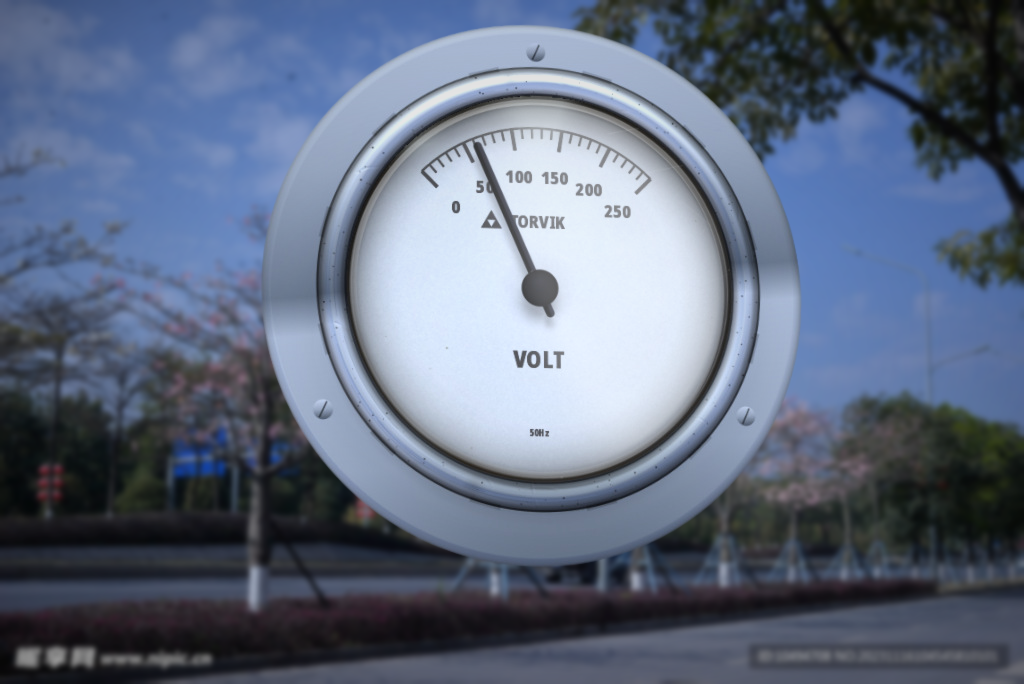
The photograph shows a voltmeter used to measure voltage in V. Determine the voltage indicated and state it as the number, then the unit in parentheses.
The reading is 60 (V)
